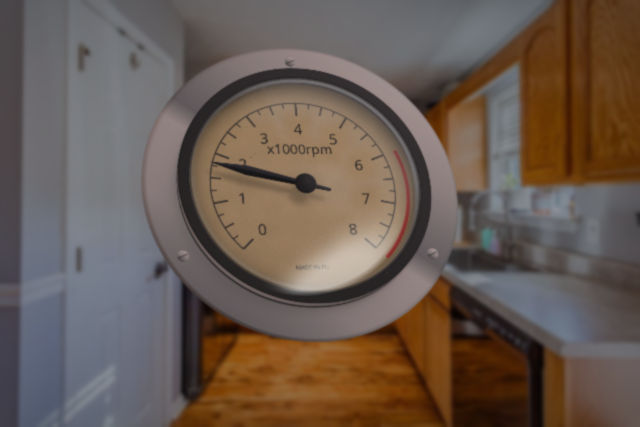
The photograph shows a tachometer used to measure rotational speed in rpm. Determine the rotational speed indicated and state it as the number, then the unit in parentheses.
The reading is 1750 (rpm)
